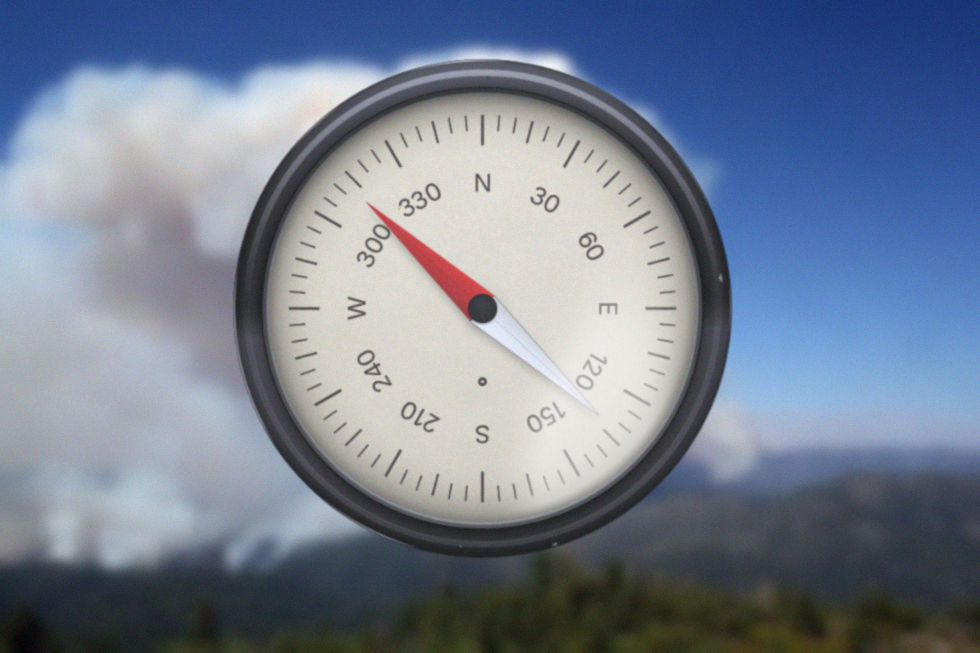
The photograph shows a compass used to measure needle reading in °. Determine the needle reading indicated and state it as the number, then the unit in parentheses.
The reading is 312.5 (°)
